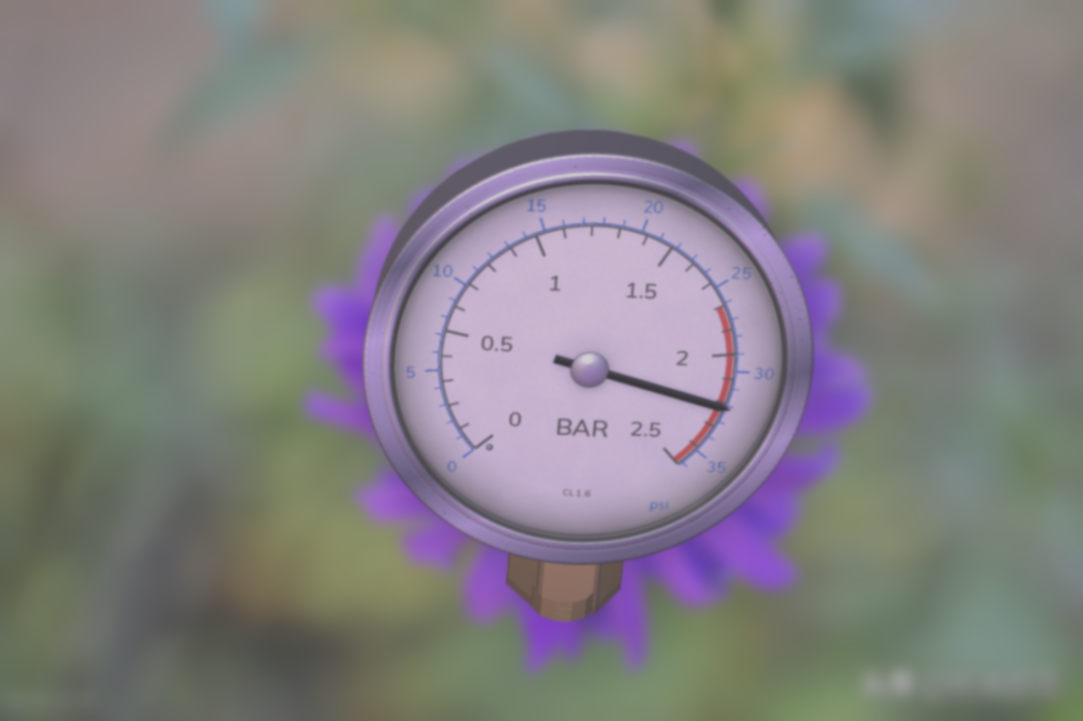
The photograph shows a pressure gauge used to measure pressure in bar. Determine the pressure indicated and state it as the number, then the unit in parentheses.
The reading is 2.2 (bar)
